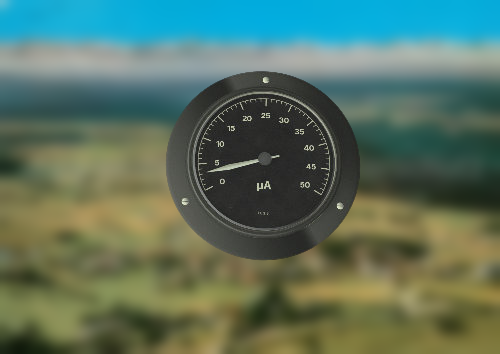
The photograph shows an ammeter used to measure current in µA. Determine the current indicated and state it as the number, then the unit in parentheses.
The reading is 3 (µA)
